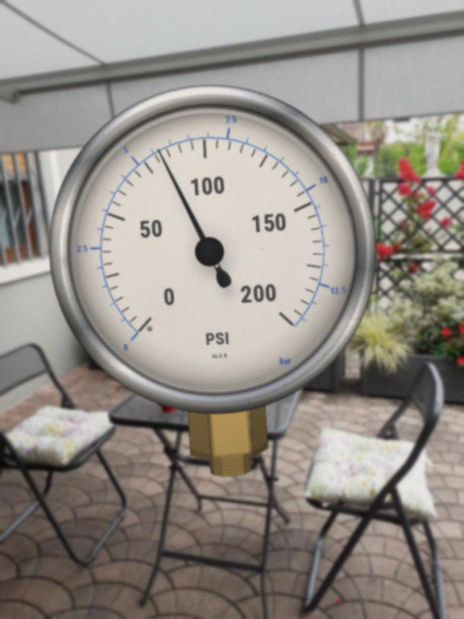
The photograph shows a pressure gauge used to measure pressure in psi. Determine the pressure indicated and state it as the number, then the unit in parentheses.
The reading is 82.5 (psi)
